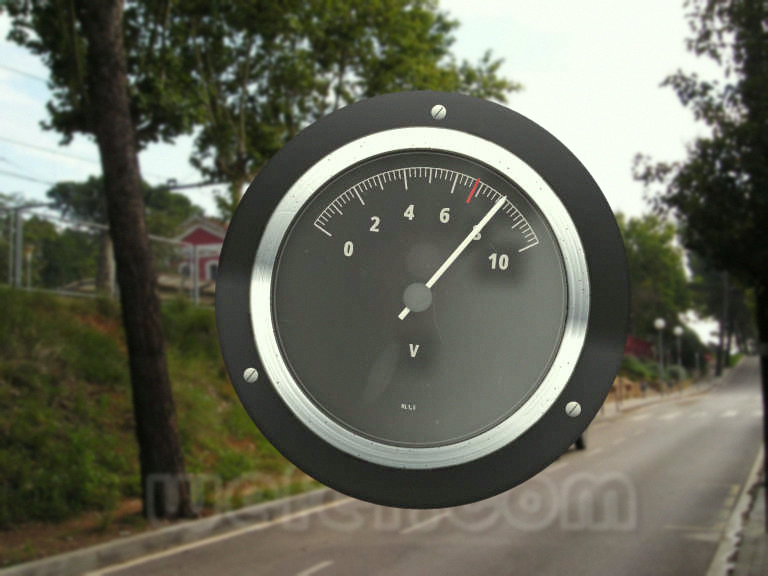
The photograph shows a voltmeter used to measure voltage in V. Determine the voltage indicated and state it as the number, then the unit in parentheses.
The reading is 8 (V)
